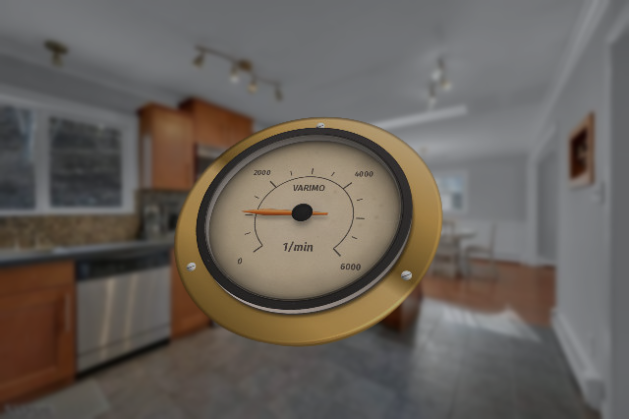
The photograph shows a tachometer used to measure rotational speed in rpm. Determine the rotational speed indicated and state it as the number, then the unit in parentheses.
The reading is 1000 (rpm)
